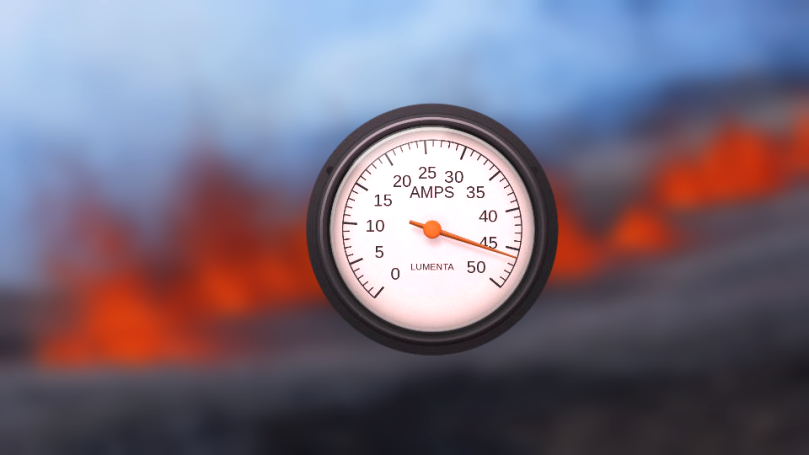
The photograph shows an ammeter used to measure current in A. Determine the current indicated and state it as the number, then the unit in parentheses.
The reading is 46 (A)
